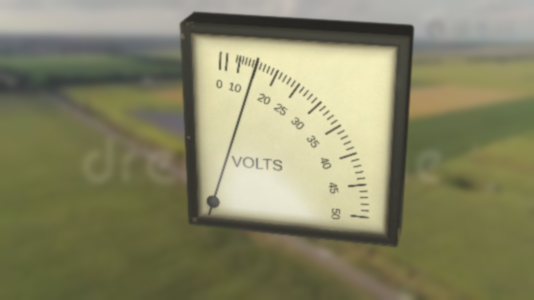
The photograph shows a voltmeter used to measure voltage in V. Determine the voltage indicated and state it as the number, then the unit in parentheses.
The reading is 15 (V)
